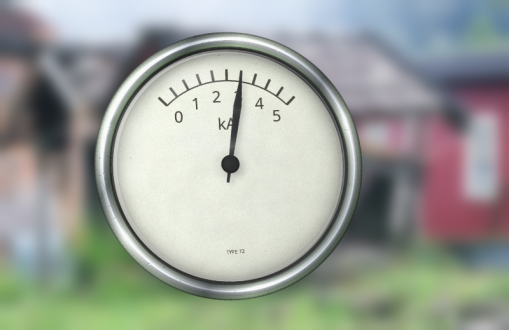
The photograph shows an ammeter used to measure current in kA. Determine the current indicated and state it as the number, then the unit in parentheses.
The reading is 3 (kA)
